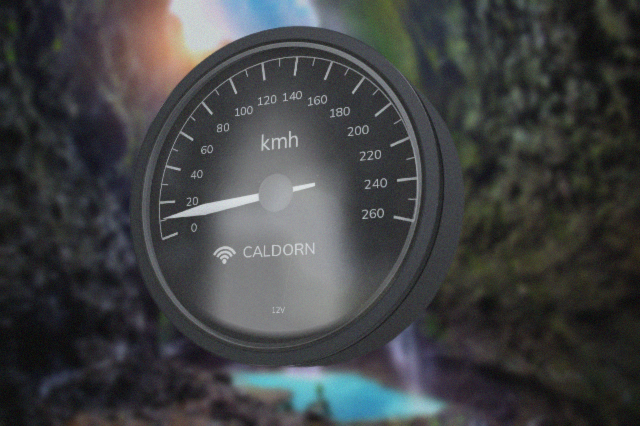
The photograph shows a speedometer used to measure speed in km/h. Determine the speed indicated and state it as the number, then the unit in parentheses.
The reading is 10 (km/h)
